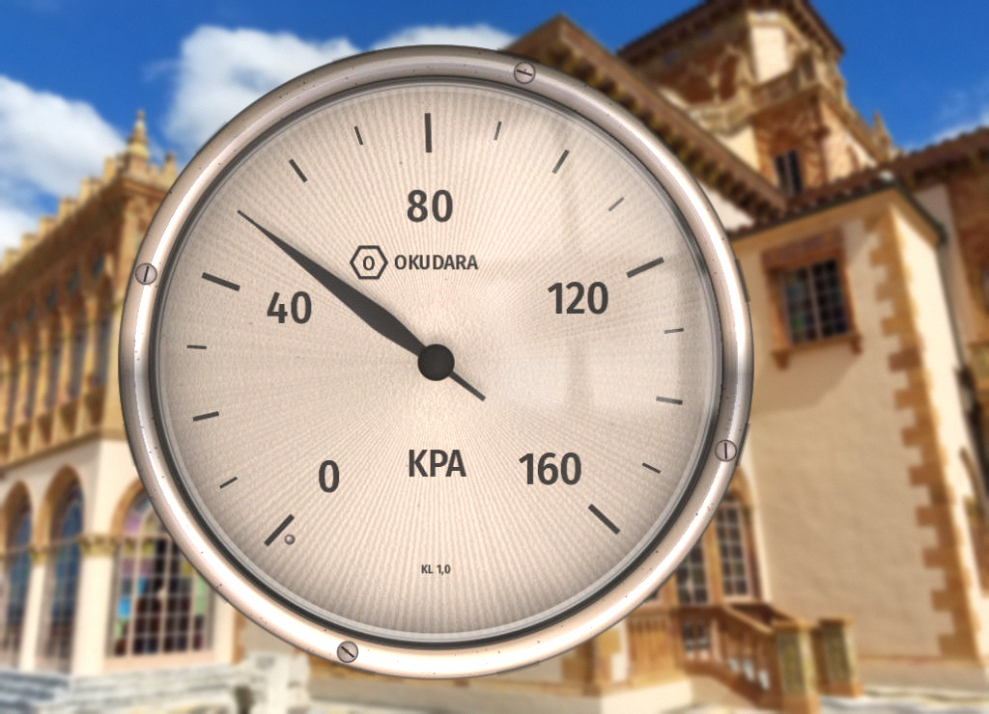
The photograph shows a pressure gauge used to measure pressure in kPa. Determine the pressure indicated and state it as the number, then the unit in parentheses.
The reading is 50 (kPa)
